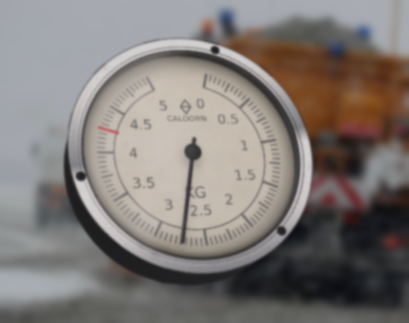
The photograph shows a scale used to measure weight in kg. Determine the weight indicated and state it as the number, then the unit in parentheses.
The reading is 2.75 (kg)
